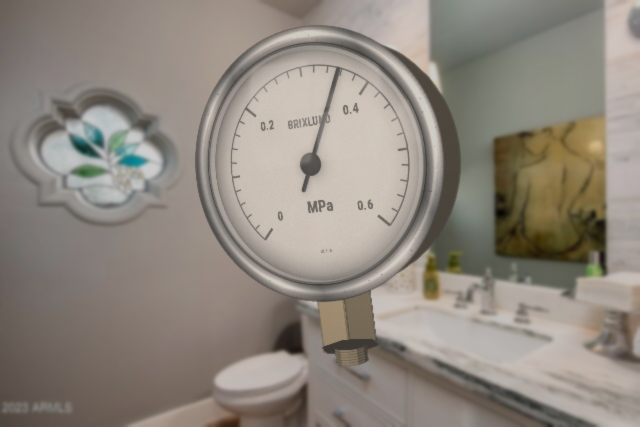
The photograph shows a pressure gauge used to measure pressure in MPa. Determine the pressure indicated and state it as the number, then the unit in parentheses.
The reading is 0.36 (MPa)
